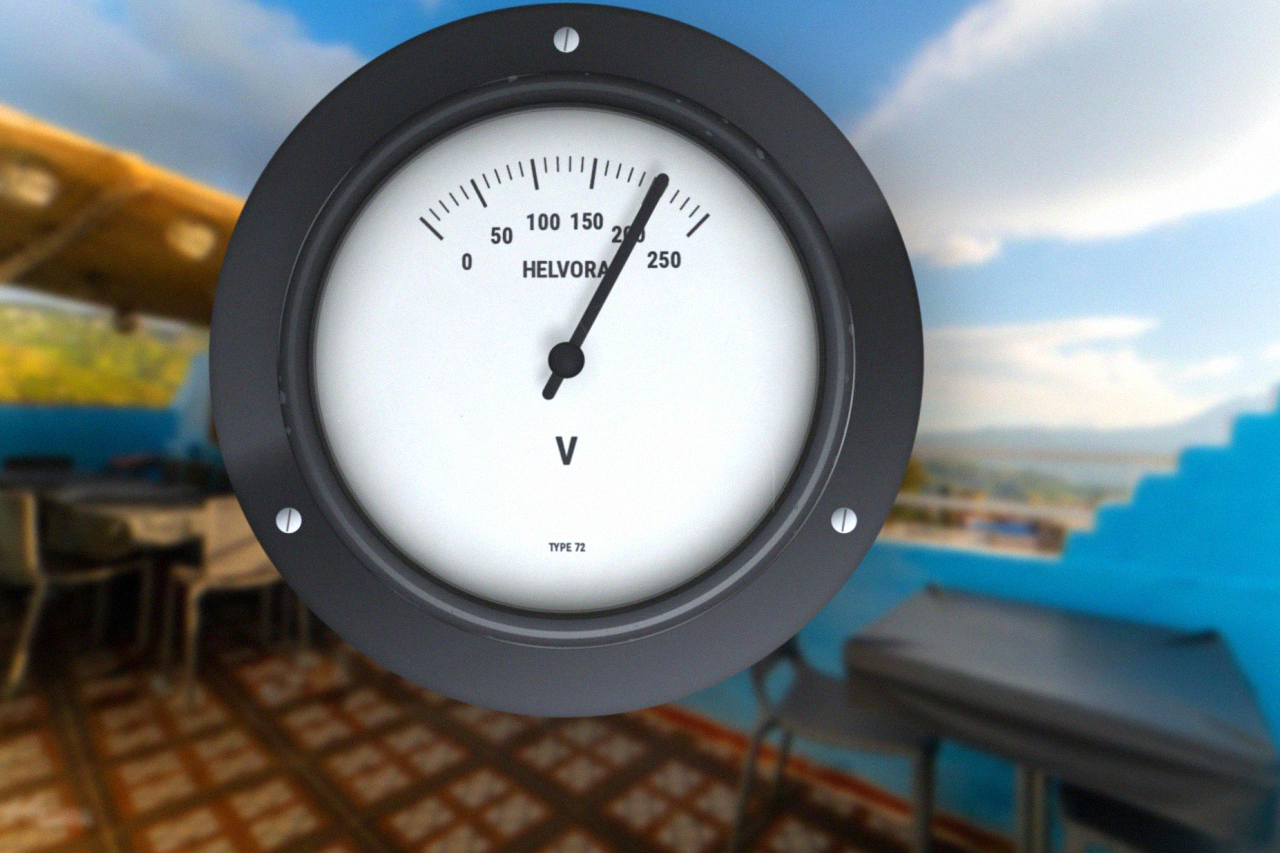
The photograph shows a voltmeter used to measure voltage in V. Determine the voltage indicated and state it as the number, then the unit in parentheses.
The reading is 205 (V)
